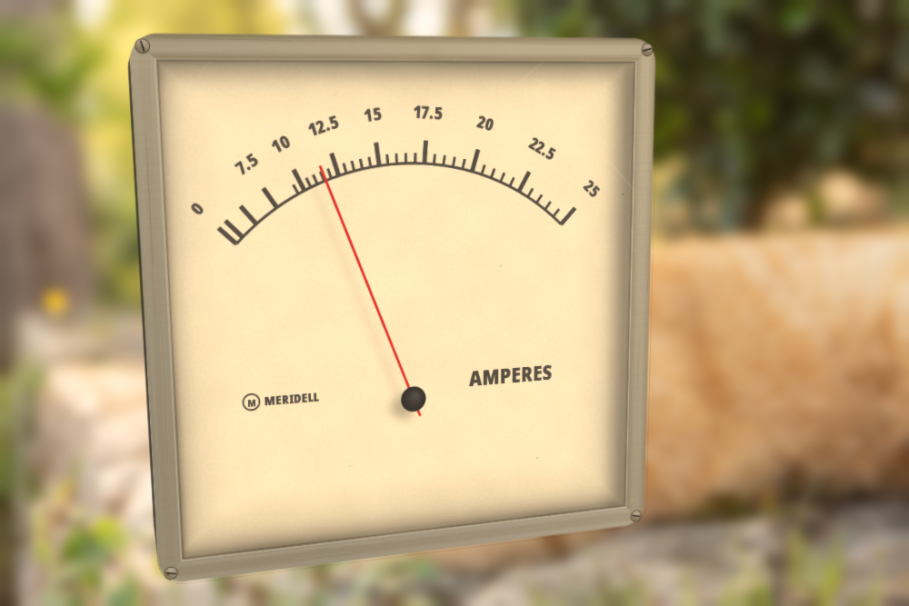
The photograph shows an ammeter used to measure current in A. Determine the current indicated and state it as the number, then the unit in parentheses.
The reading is 11.5 (A)
